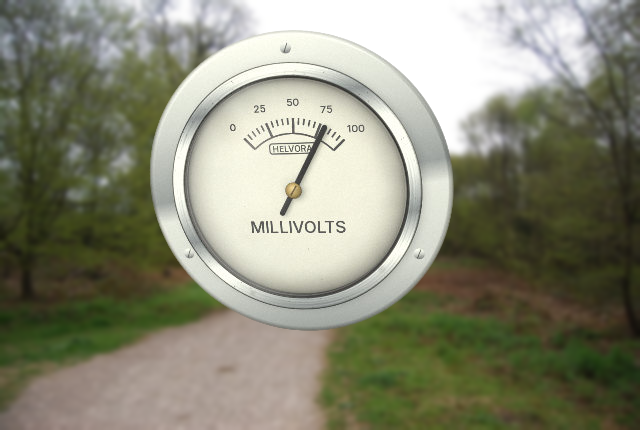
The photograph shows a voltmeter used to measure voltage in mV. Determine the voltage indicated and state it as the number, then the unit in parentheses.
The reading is 80 (mV)
